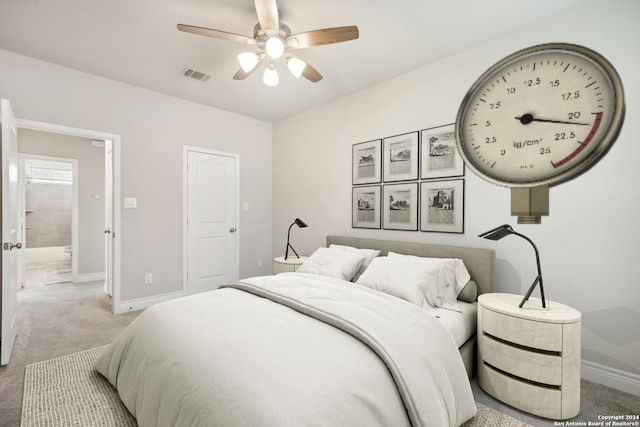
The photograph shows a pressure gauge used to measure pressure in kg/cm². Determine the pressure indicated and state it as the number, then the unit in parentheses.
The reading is 21 (kg/cm²)
